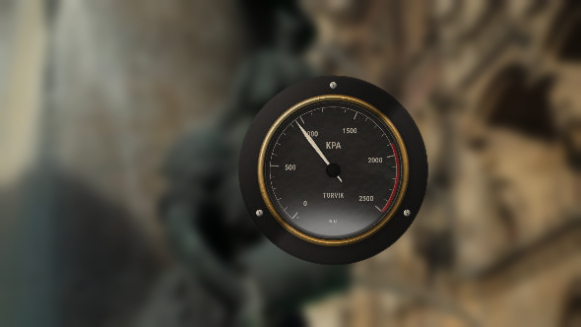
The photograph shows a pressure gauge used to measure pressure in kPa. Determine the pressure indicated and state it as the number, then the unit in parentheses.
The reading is 950 (kPa)
